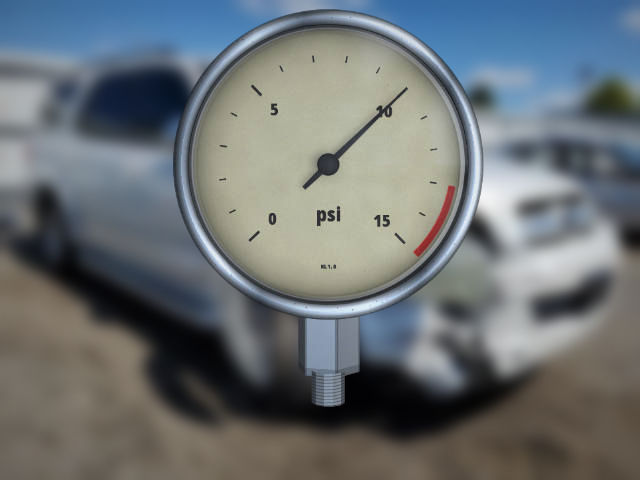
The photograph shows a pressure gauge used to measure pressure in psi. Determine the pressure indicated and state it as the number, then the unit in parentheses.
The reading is 10 (psi)
